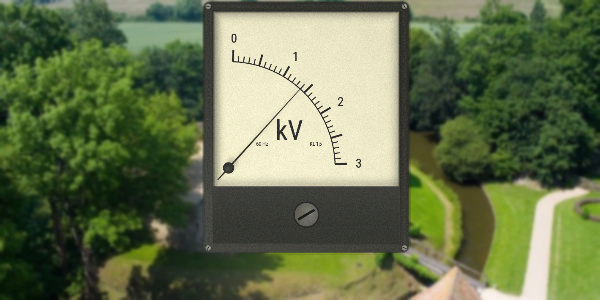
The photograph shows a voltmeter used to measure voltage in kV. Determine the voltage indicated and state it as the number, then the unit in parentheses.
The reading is 1.4 (kV)
